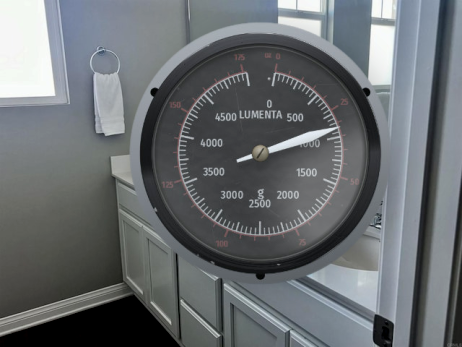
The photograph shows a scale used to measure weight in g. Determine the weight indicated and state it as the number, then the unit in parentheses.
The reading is 900 (g)
